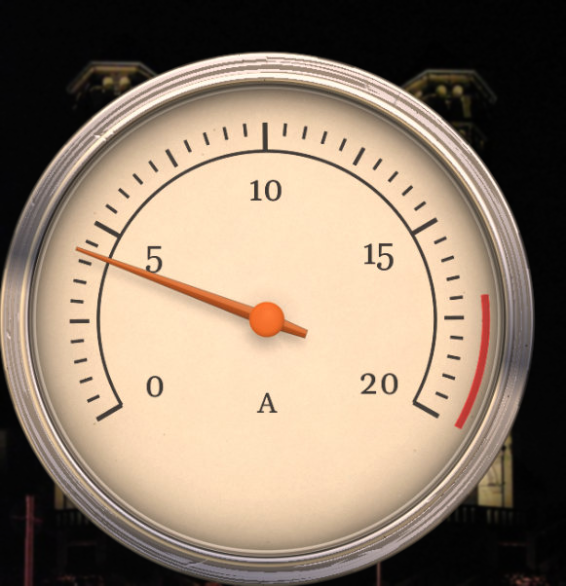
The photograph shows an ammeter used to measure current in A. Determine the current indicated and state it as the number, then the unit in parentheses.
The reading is 4.25 (A)
